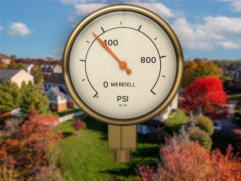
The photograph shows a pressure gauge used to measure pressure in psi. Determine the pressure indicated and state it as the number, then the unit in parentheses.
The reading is 350 (psi)
